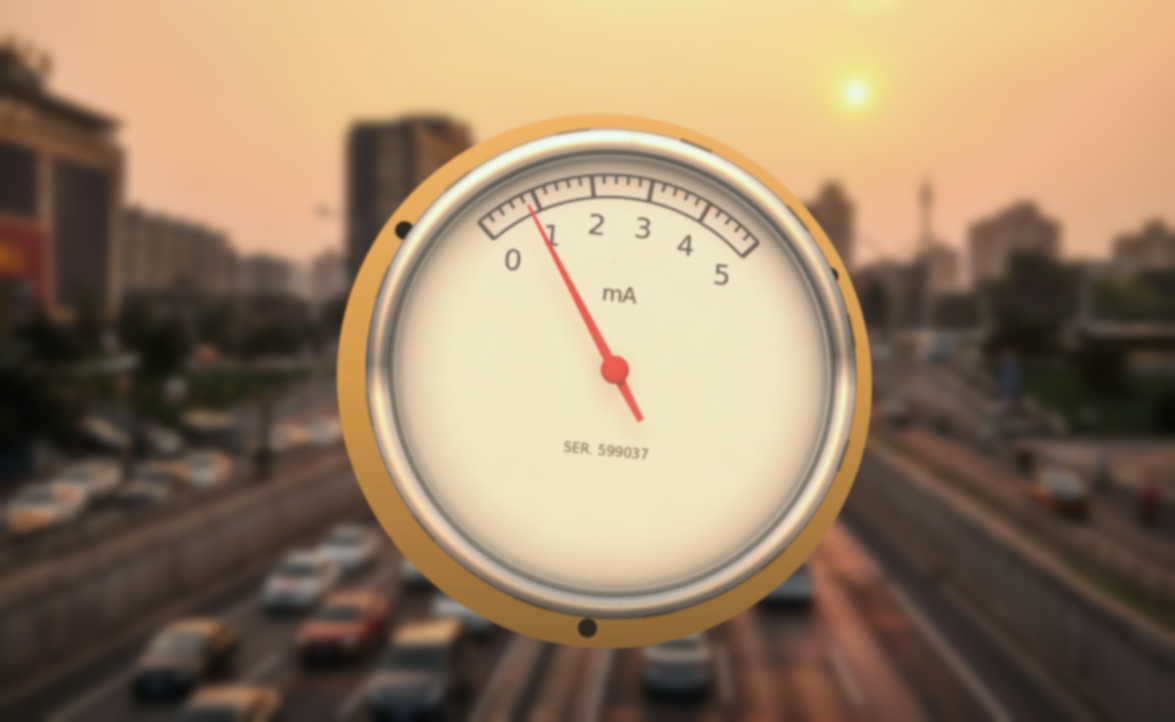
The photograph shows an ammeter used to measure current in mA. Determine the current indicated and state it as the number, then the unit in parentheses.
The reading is 0.8 (mA)
